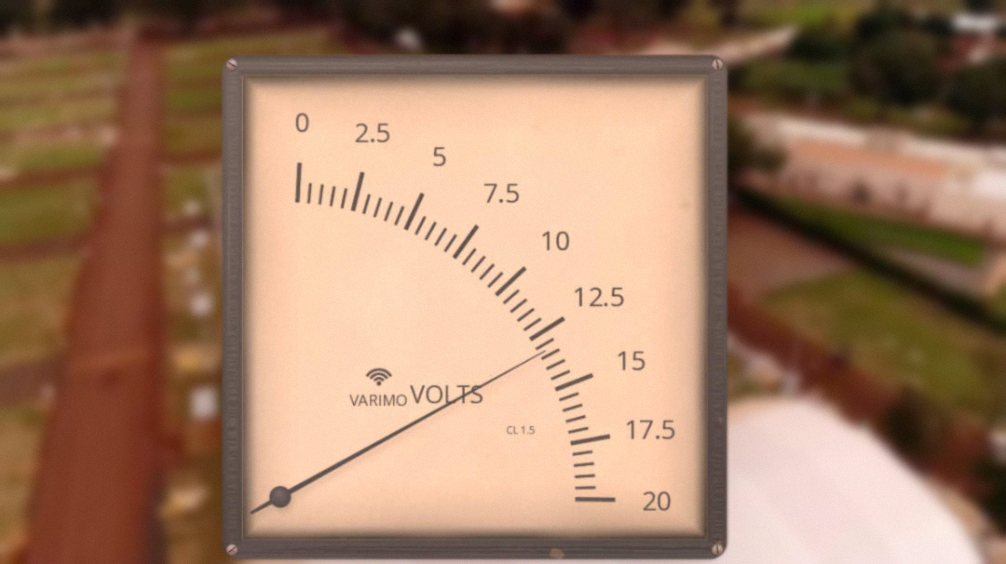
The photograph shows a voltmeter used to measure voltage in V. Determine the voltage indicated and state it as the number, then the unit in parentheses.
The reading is 13.25 (V)
